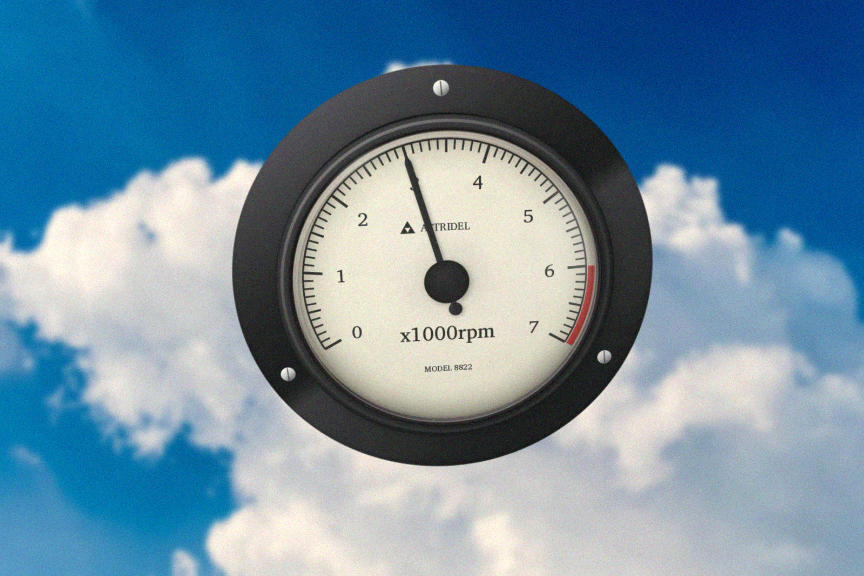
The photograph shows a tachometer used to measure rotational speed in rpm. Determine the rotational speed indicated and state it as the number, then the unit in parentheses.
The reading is 3000 (rpm)
